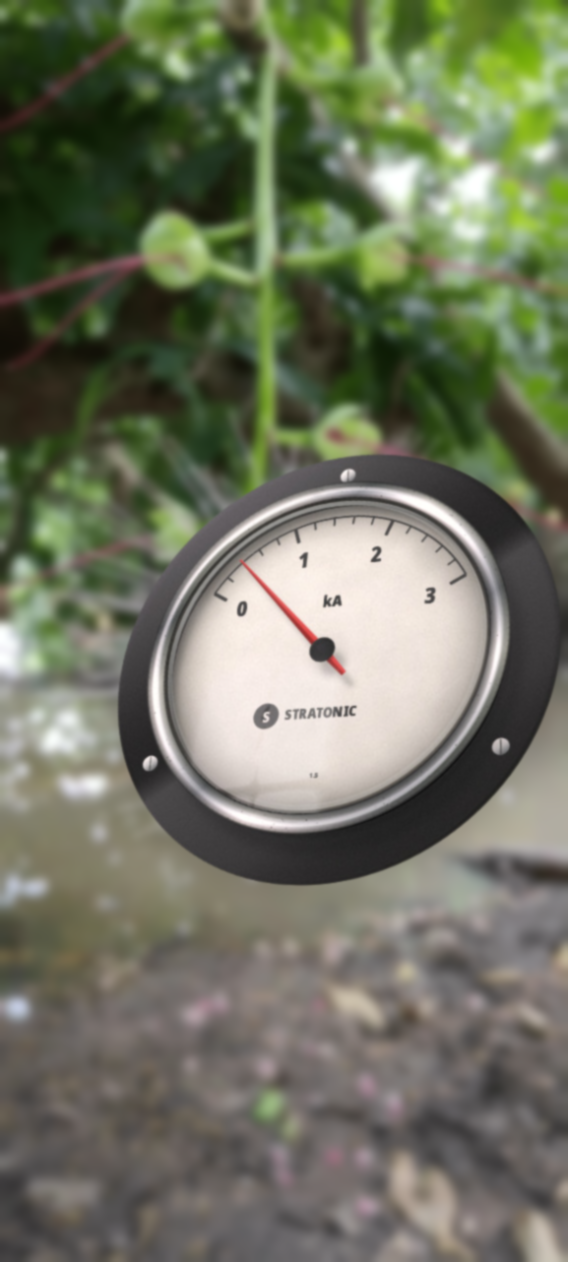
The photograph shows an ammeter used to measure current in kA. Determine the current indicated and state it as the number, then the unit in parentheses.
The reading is 0.4 (kA)
